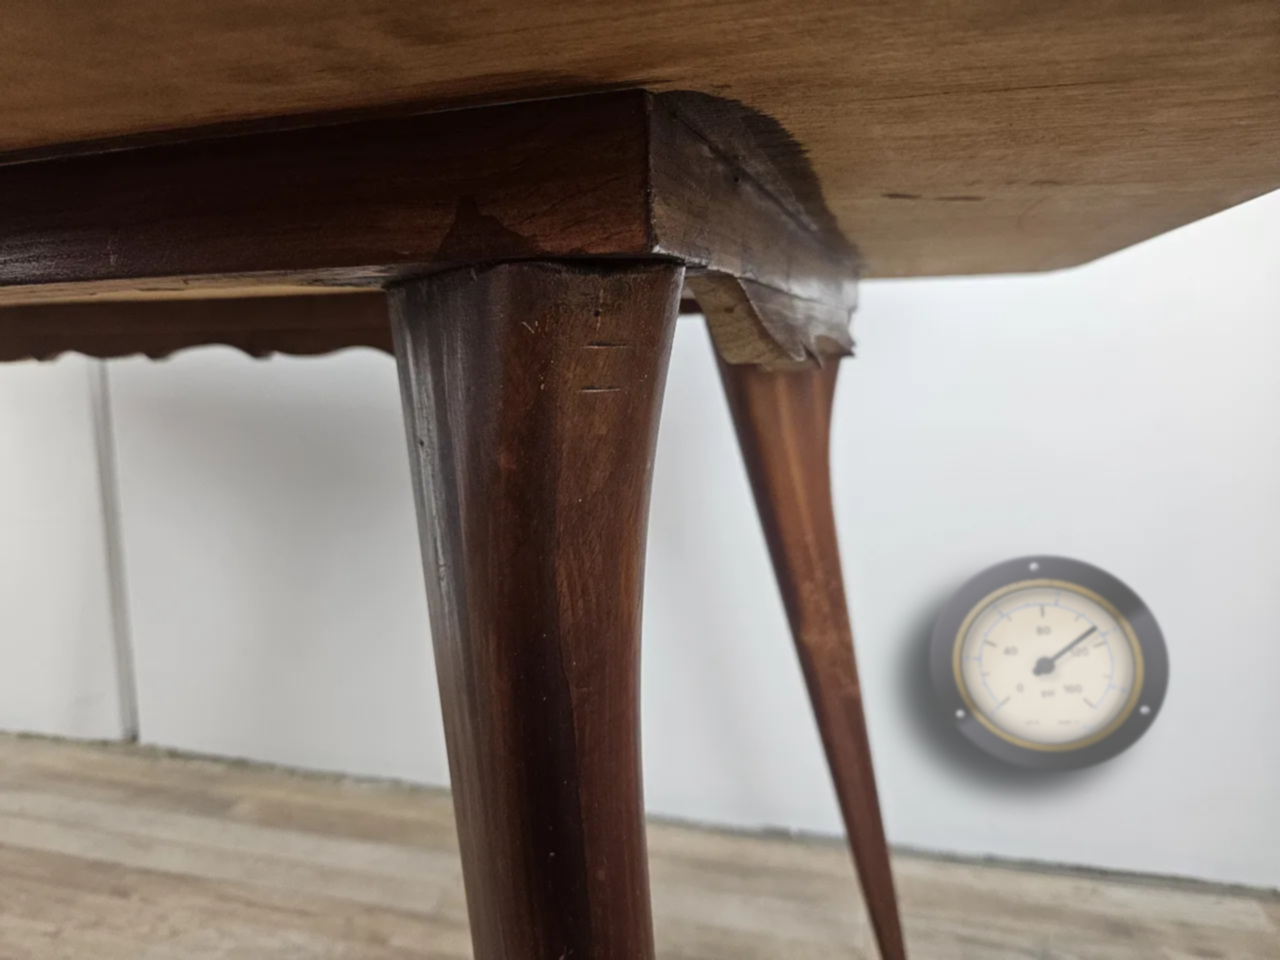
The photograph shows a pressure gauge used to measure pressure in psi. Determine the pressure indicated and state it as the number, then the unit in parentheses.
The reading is 110 (psi)
